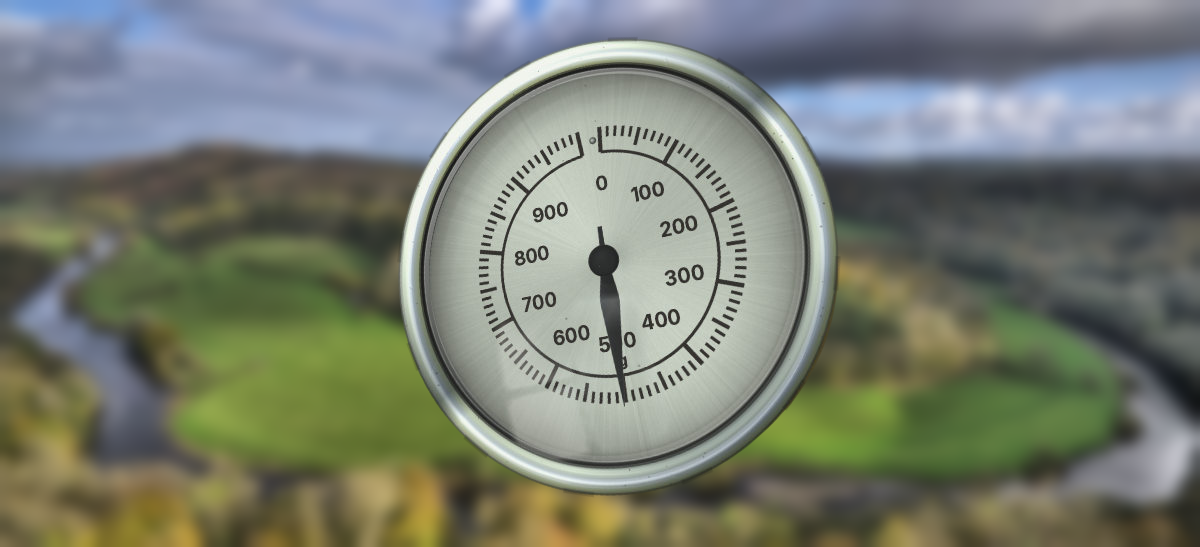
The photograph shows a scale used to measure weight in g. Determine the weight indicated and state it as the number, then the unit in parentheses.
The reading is 500 (g)
